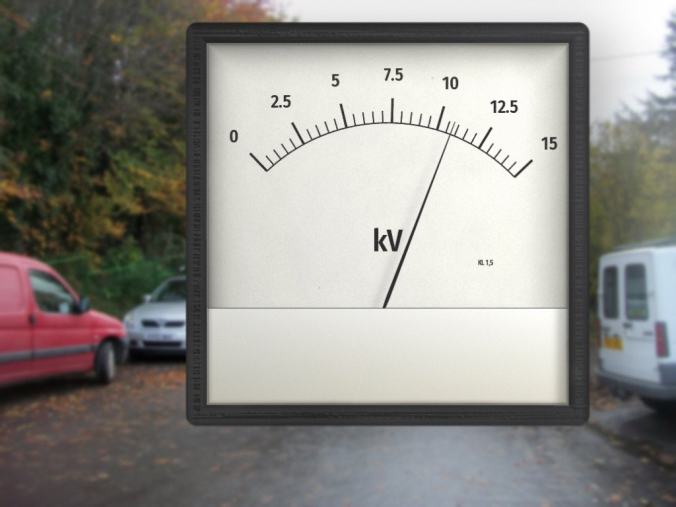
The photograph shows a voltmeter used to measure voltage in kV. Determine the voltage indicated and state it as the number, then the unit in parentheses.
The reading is 10.75 (kV)
